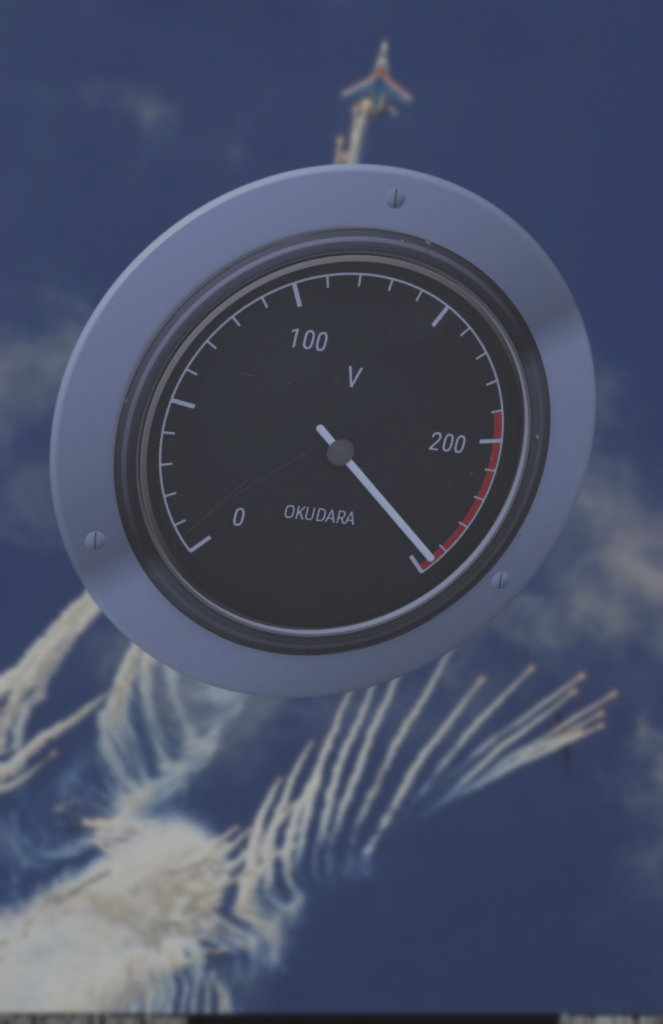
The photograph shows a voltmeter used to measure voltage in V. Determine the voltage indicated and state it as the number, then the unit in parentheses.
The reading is 245 (V)
